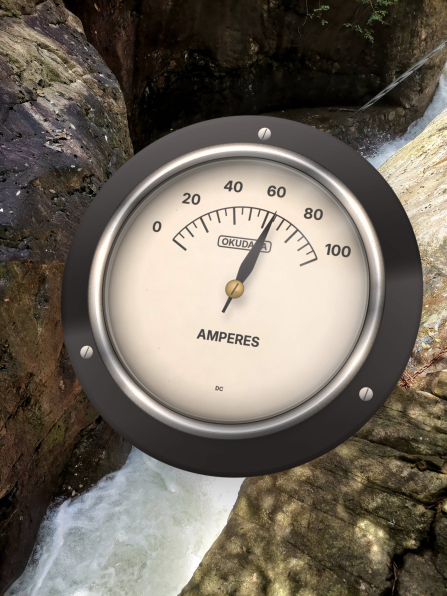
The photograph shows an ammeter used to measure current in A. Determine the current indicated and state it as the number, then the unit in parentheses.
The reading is 65 (A)
